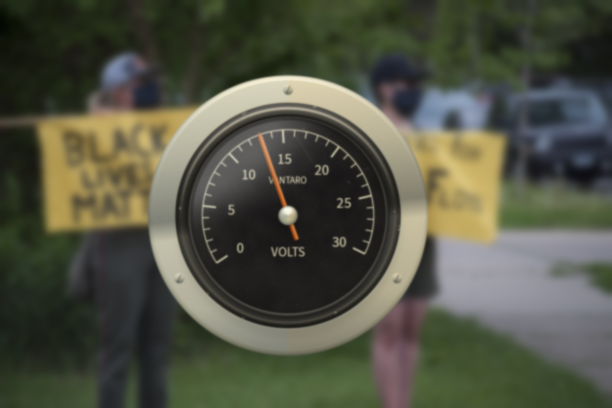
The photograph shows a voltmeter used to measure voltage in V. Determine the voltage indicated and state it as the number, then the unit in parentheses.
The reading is 13 (V)
